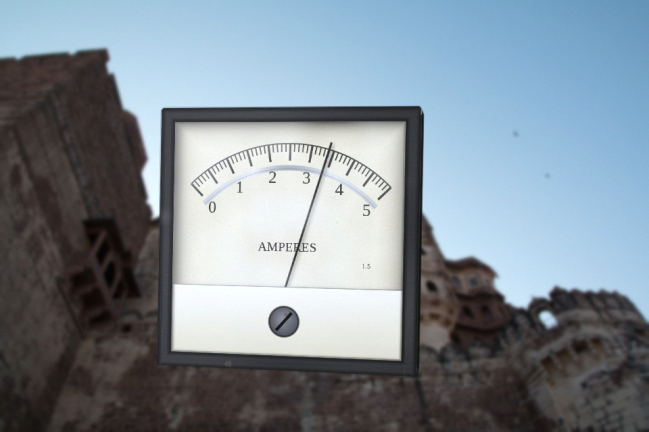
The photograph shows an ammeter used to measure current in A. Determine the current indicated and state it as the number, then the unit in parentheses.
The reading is 3.4 (A)
